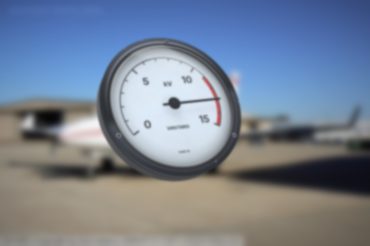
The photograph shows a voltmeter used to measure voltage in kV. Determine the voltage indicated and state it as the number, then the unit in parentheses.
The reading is 13 (kV)
